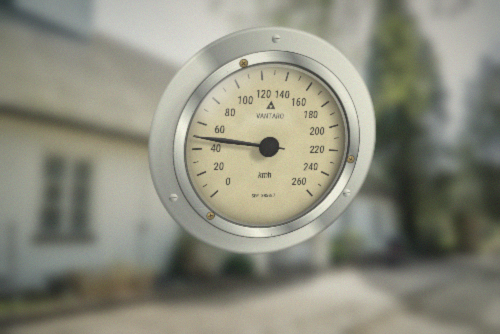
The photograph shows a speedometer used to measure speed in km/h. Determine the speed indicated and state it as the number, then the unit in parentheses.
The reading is 50 (km/h)
